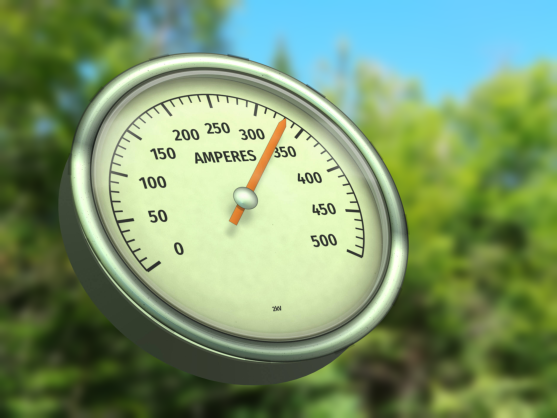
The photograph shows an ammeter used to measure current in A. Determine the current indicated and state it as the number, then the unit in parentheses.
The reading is 330 (A)
